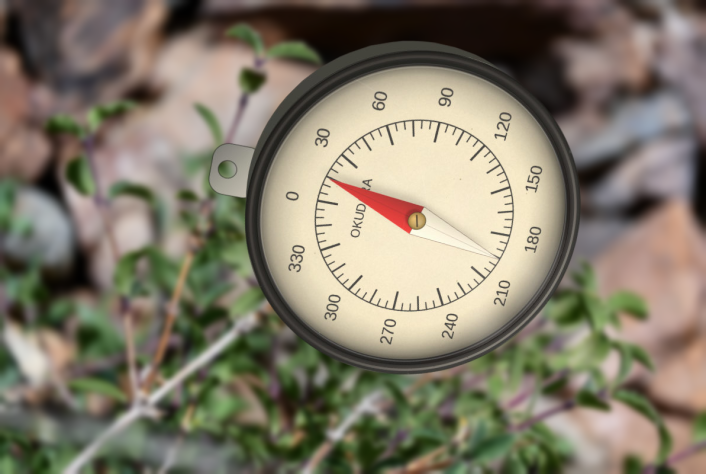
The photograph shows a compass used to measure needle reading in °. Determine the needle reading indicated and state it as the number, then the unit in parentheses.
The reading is 15 (°)
